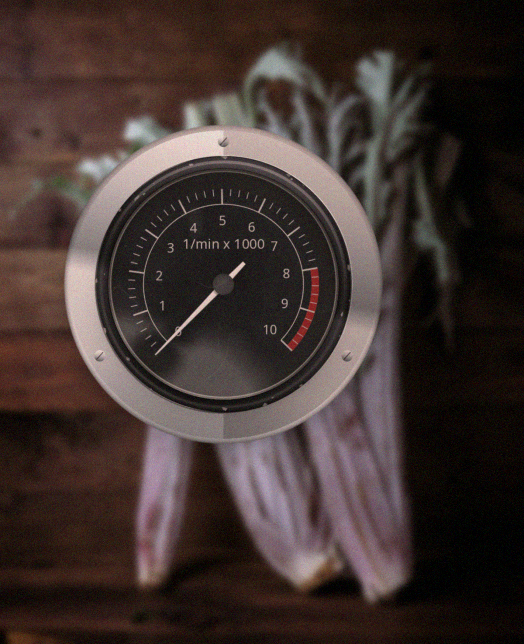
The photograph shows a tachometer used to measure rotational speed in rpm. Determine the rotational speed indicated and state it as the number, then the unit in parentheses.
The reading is 0 (rpm)
